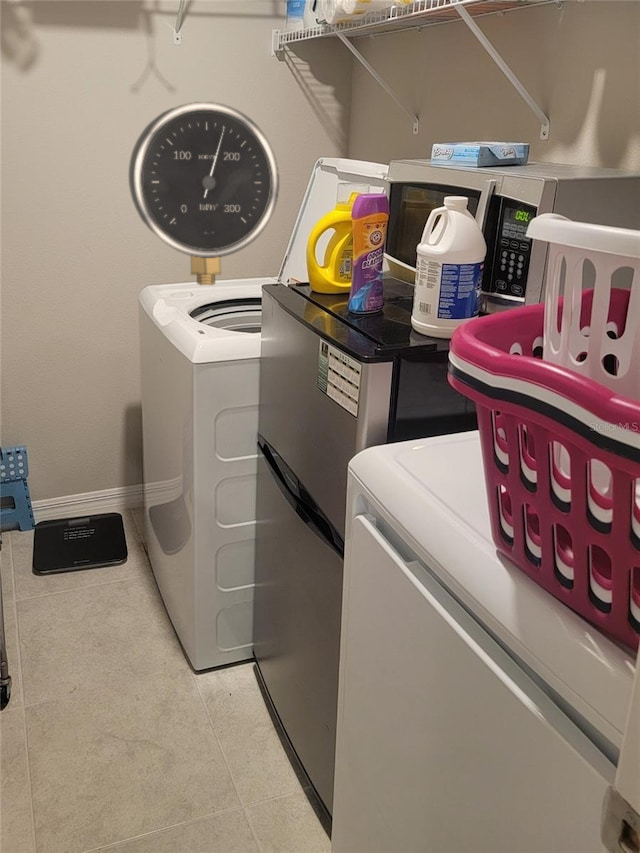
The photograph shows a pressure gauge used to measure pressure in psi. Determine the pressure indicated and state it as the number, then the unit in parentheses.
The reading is 170 (psi)
